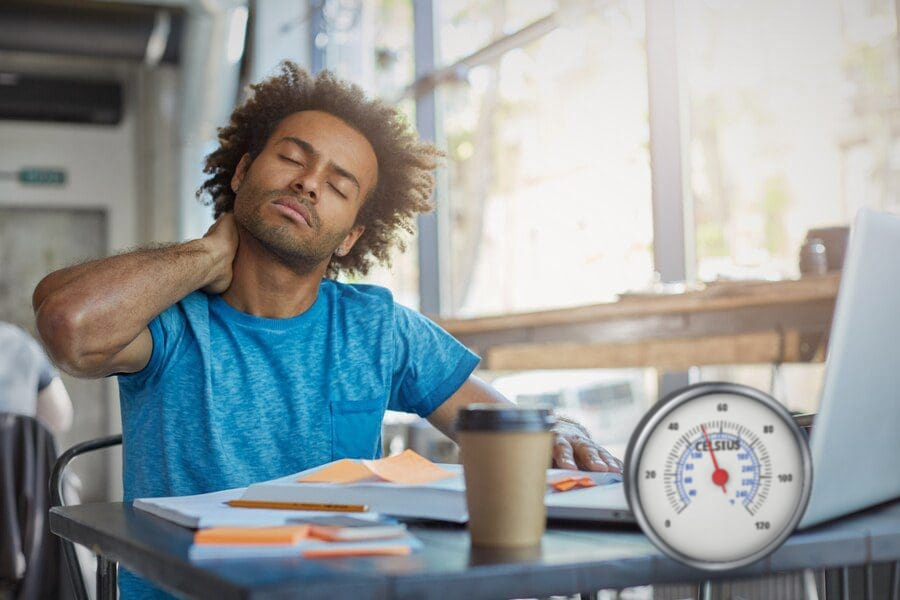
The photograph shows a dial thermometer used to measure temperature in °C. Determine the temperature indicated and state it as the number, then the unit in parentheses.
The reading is 50 (°C)
